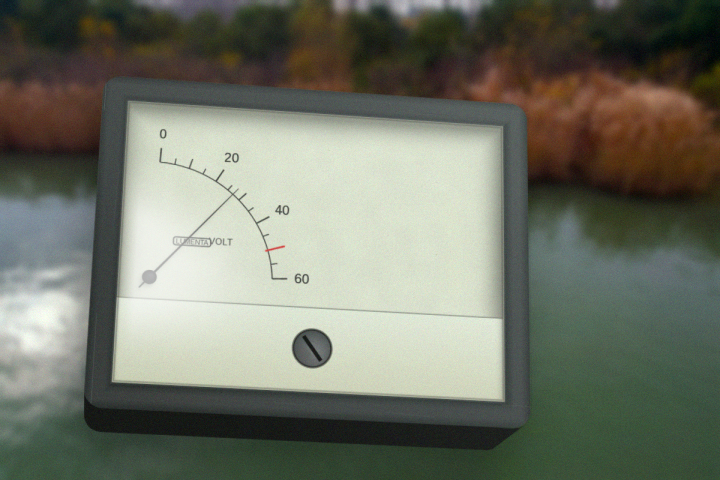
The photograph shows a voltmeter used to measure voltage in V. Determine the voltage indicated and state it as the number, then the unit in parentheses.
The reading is 27.5 (V)
